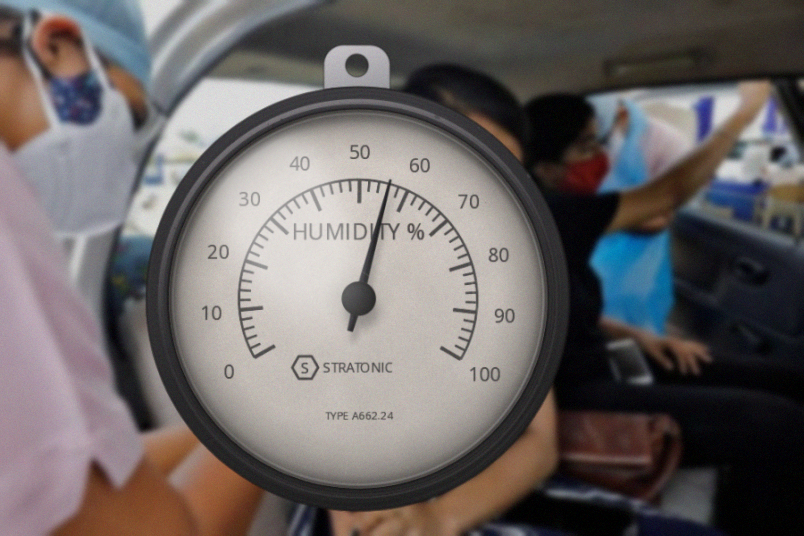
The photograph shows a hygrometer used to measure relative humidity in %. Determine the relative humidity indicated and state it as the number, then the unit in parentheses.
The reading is 56 (%)
